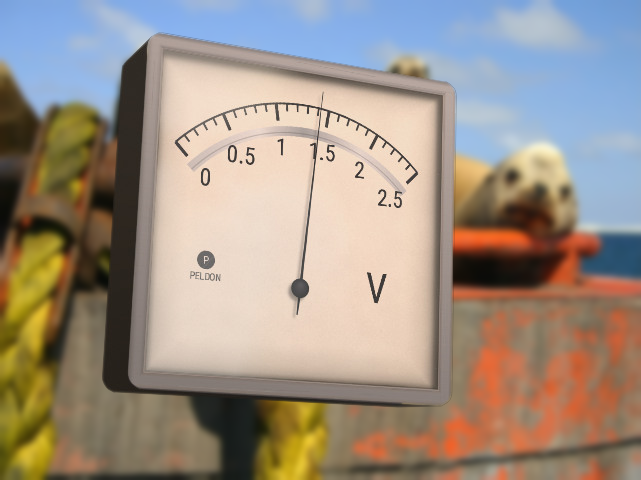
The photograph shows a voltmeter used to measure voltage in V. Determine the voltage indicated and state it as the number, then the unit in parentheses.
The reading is 1.4 (V)
